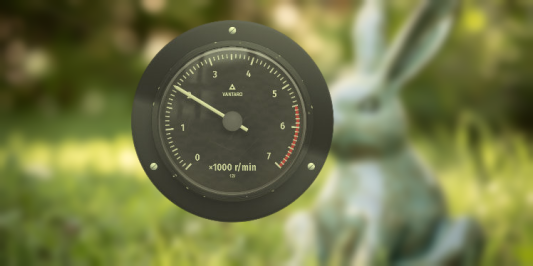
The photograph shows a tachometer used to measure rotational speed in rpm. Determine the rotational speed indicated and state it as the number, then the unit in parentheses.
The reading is 2000 (rpm)
